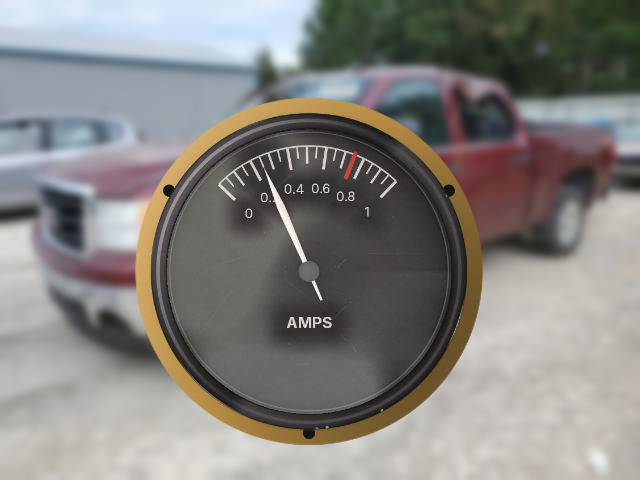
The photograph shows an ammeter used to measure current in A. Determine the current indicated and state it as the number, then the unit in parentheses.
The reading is 0.25 (A)
